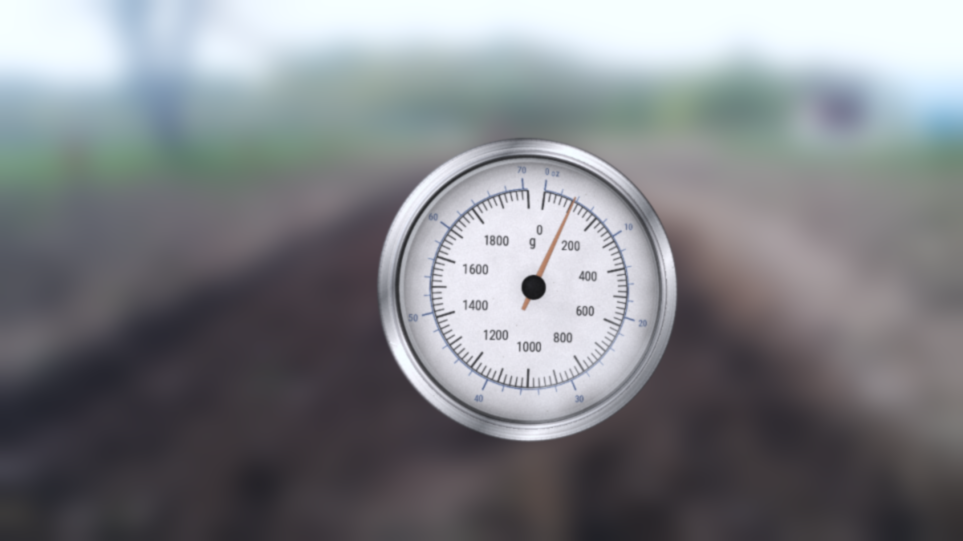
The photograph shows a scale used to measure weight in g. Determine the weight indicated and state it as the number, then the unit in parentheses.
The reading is 100 (g)
